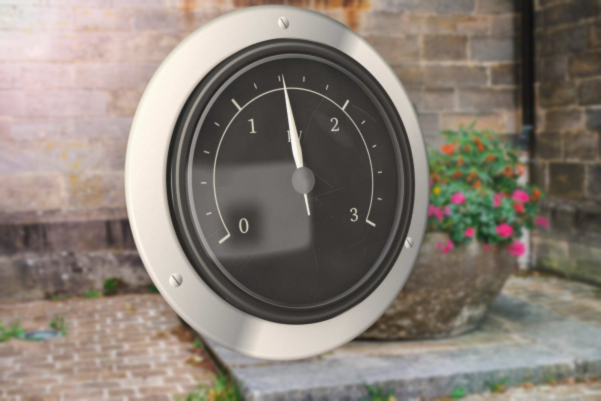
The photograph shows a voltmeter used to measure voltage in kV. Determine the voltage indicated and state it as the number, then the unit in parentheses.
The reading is 1.4 (kV)
